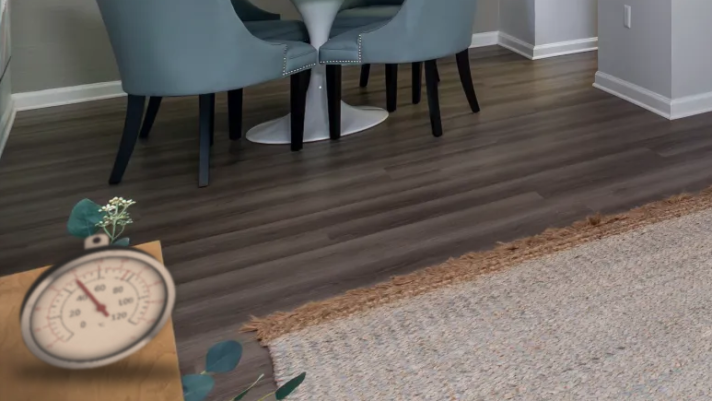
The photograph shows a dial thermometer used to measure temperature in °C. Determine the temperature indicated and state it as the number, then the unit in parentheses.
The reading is 48 (°C)
